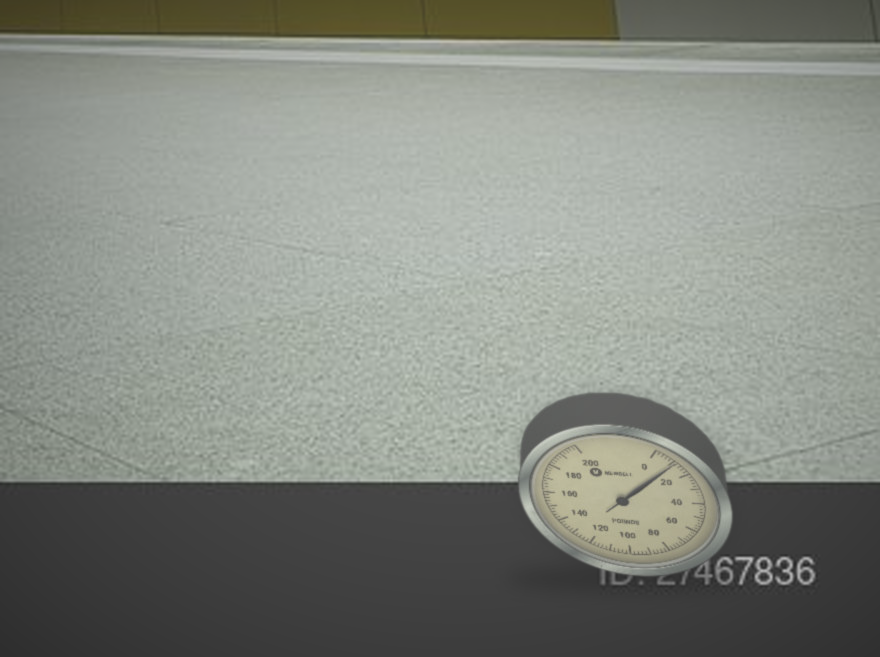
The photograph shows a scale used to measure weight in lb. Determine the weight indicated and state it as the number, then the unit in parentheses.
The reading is 10 (lb)
